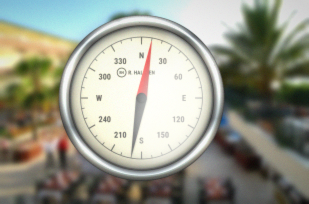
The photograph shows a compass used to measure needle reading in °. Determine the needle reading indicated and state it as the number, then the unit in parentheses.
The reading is 10 (°)
